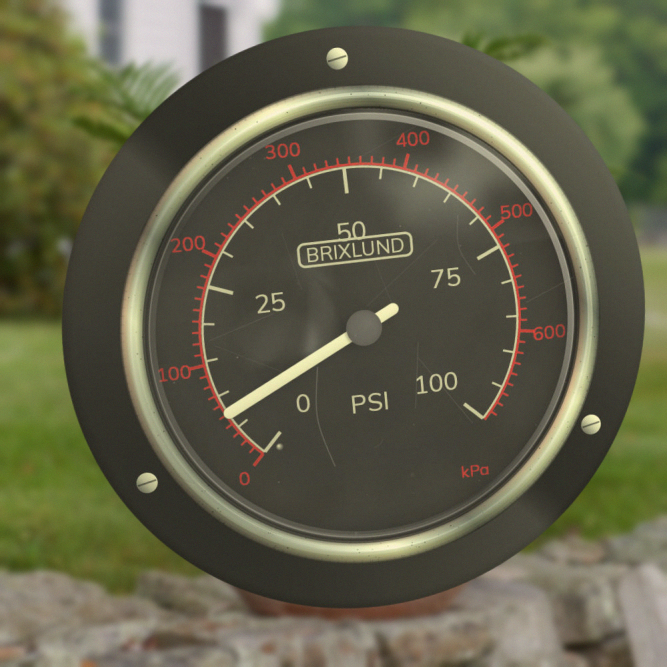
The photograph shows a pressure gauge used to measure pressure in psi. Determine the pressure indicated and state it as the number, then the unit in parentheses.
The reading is 7.5 (psi)
